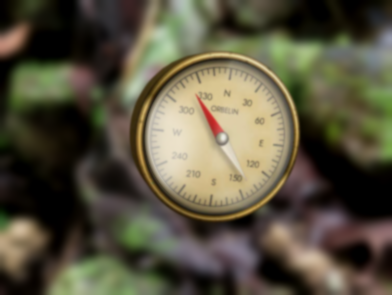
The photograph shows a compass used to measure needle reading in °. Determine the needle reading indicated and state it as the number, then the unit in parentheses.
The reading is 320 (°)
